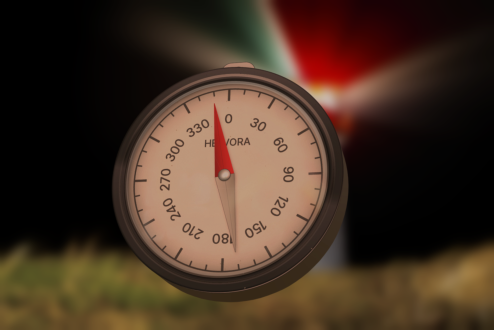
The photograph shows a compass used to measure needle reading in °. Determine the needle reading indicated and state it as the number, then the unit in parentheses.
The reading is 350 (°)
